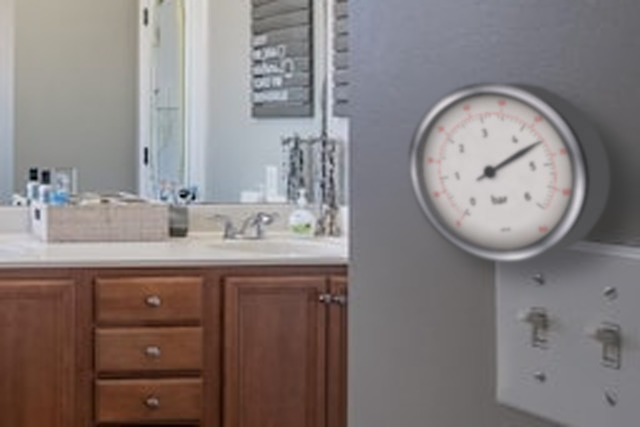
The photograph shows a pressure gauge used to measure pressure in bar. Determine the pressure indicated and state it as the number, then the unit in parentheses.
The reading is 4.5 (bar)
